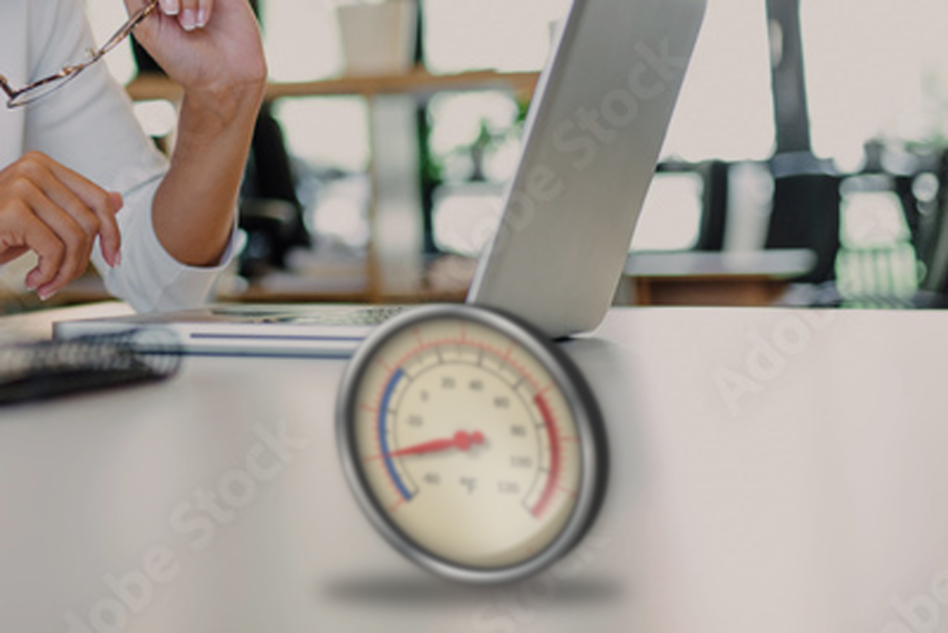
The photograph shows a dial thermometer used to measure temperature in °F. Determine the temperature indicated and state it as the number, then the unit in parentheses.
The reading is -40 (°F)
